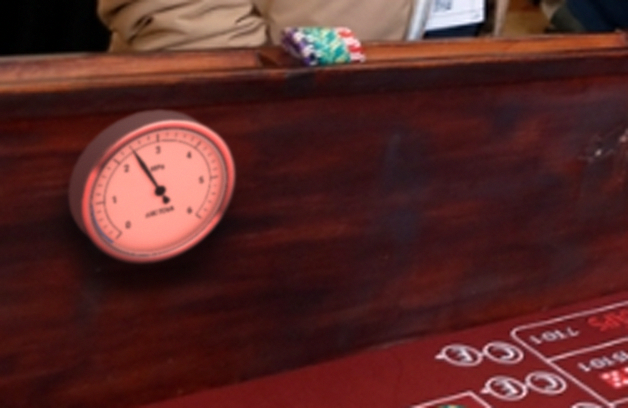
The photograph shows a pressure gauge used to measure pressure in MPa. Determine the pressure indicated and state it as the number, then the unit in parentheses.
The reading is 2.4 (MPa)
